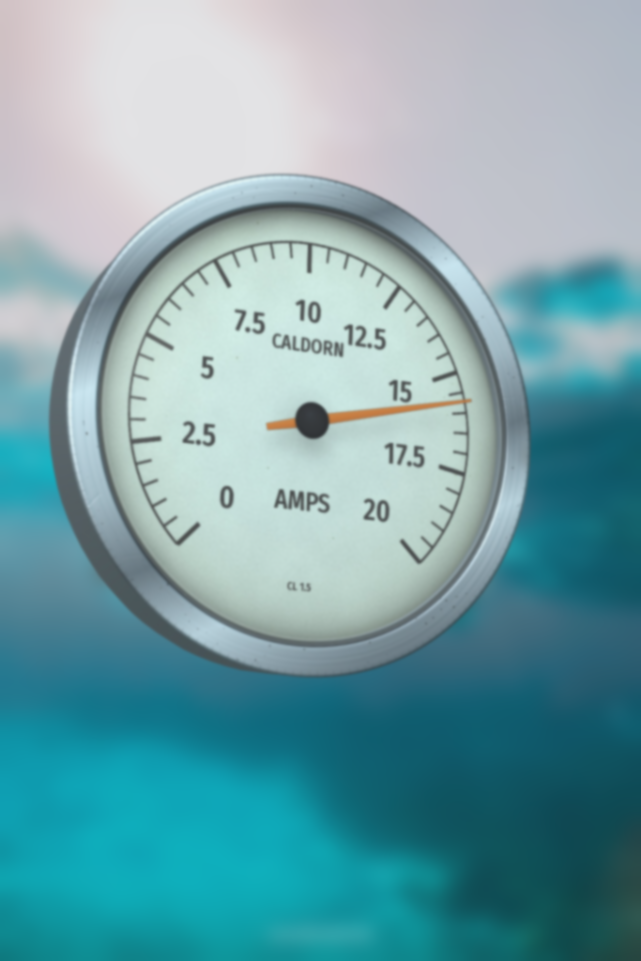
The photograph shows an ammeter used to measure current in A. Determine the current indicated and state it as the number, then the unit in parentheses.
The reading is 15.75 (A)
